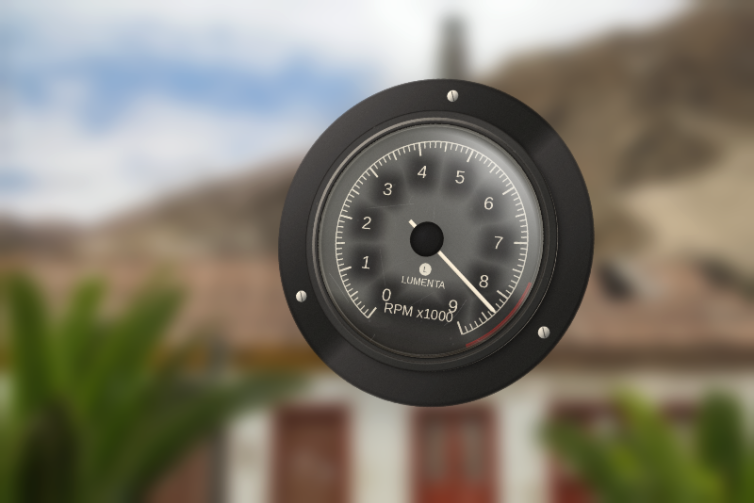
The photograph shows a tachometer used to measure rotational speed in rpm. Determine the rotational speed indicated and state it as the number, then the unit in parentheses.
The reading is 8300 (rpm)
